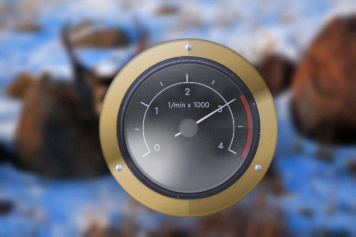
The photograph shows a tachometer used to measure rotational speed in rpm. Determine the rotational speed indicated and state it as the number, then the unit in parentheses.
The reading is 3000 (rpm)
